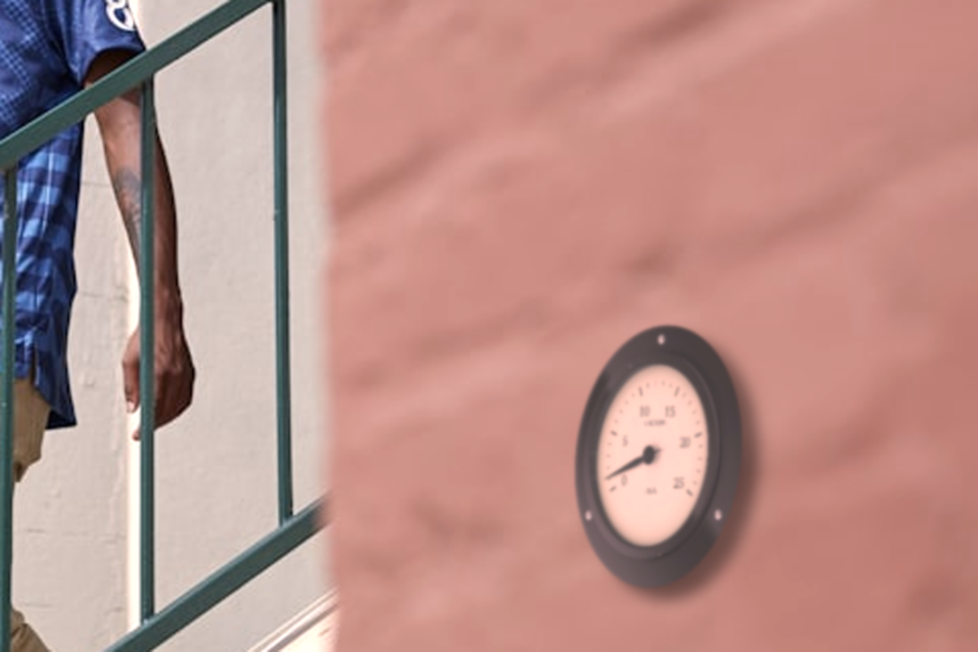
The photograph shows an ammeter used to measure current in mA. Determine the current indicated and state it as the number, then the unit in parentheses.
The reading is 1 (mA)
